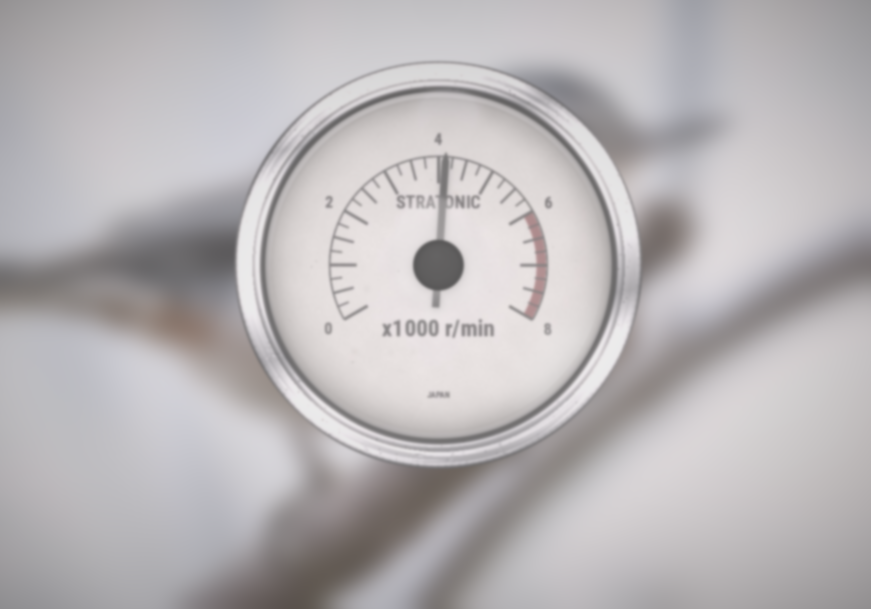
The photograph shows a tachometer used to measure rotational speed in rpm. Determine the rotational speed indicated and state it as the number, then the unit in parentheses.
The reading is 4125 (rpm)
